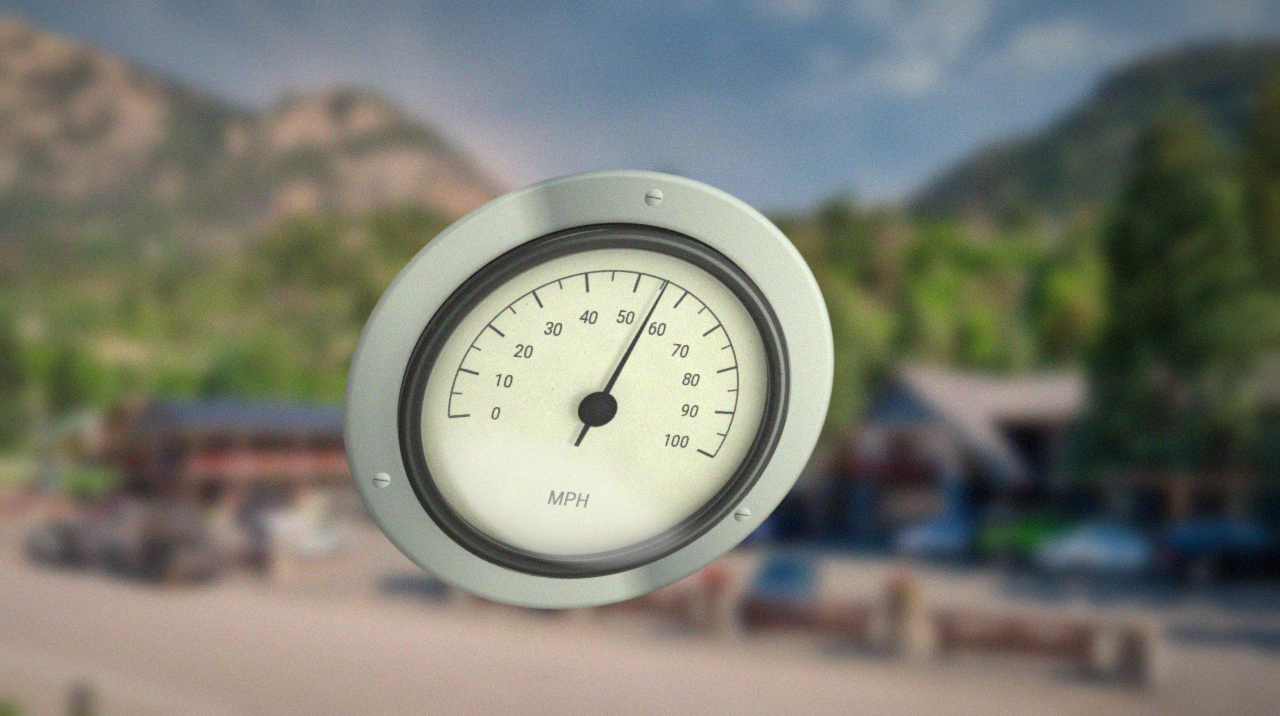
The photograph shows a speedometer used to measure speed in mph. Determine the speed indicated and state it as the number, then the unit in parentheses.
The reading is 55 (mph)
